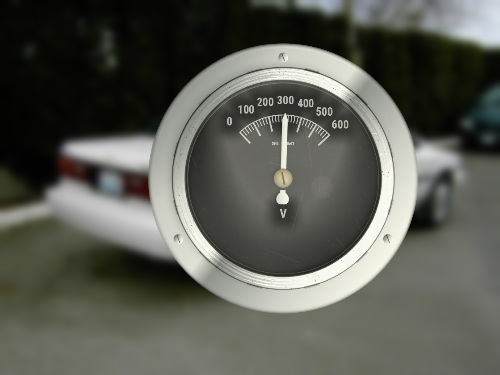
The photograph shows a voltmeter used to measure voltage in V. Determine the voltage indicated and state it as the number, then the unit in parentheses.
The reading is 300 (V)
